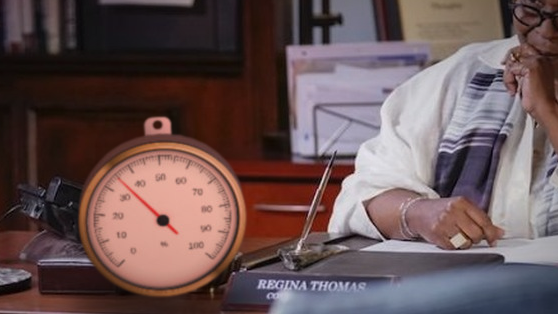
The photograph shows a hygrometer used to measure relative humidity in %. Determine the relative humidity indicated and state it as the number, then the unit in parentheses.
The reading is 35 (%)
